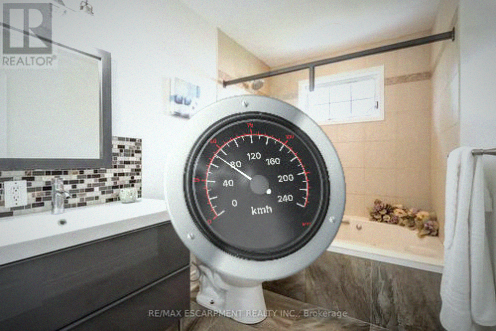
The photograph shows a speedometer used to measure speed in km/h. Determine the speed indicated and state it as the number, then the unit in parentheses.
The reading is 70 (km/h)
